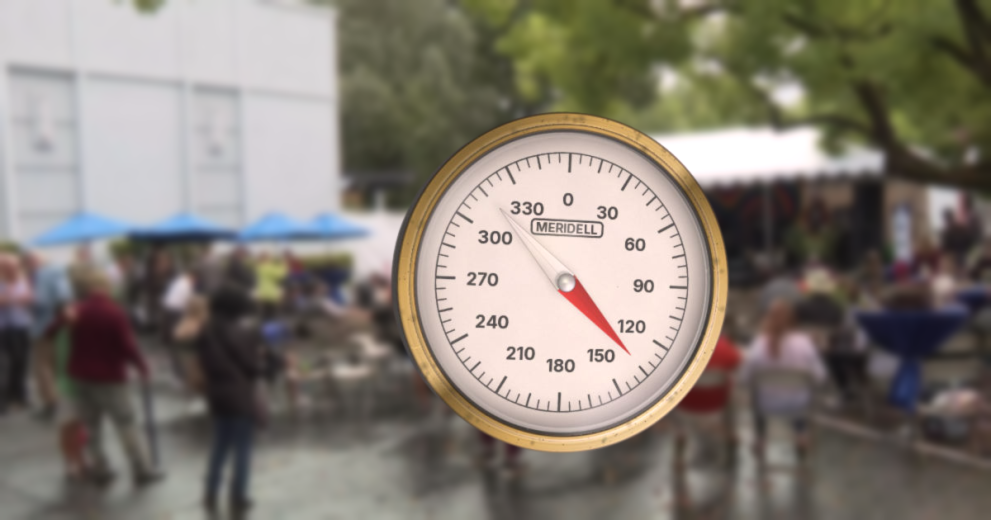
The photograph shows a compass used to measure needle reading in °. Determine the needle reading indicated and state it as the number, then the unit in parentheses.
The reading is 135 (°)
